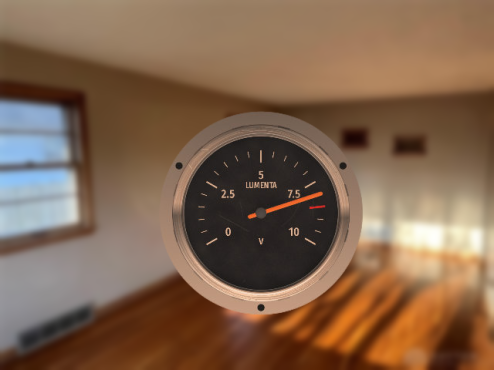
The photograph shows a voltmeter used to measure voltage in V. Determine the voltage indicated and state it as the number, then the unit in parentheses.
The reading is 8 (V)
